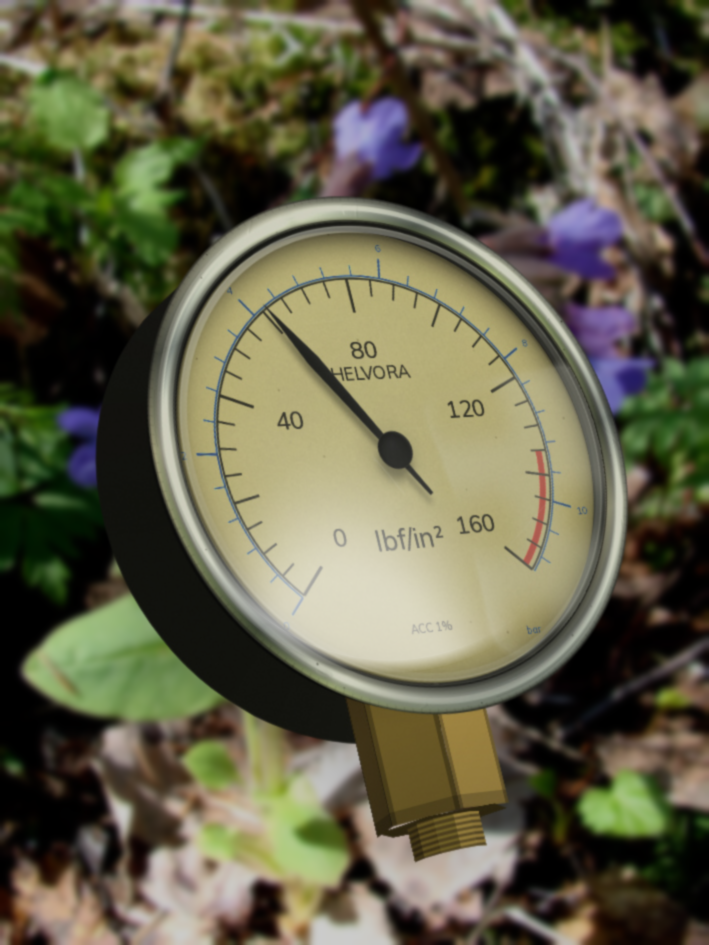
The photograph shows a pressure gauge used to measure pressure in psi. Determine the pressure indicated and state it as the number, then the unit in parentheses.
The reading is 60 (psi)
